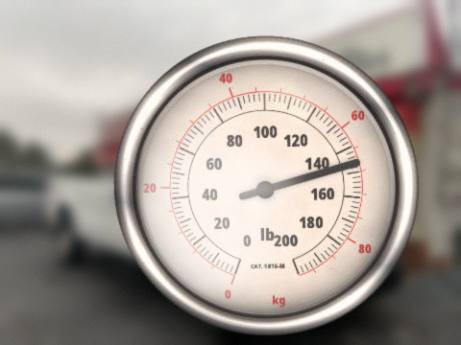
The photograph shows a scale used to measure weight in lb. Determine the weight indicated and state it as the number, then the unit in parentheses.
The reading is 146 (lb)
